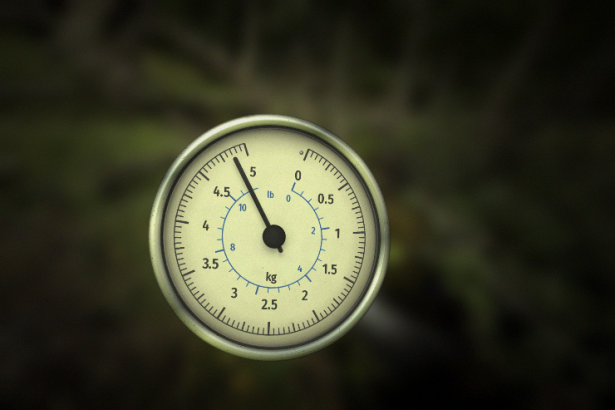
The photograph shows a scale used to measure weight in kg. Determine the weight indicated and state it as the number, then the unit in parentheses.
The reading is 4.85 (kg)
